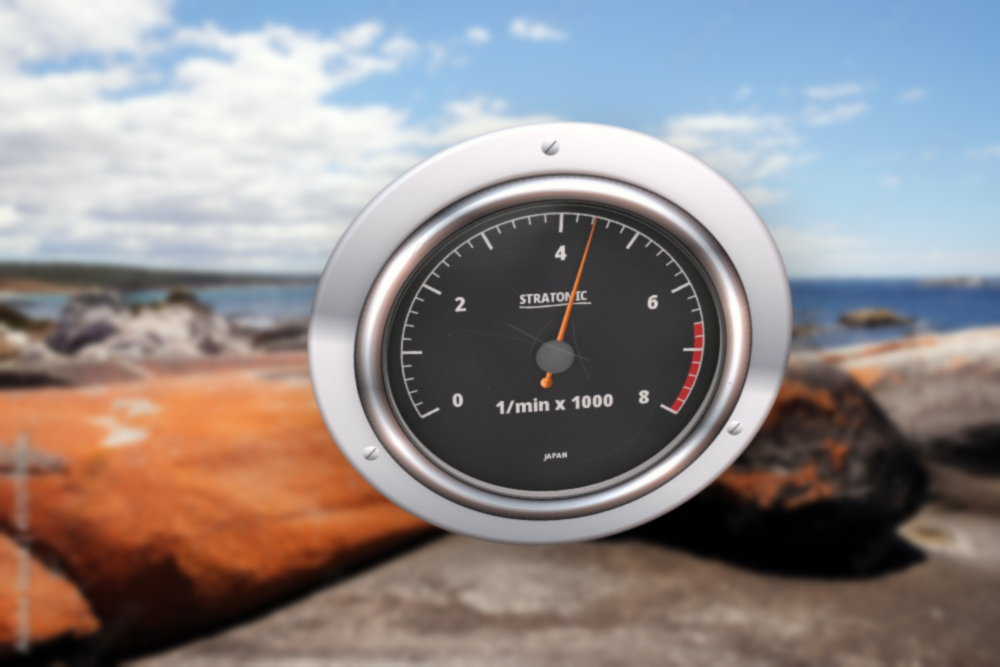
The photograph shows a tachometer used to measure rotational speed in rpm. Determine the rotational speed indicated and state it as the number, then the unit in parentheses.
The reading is 4400 (rpm)
